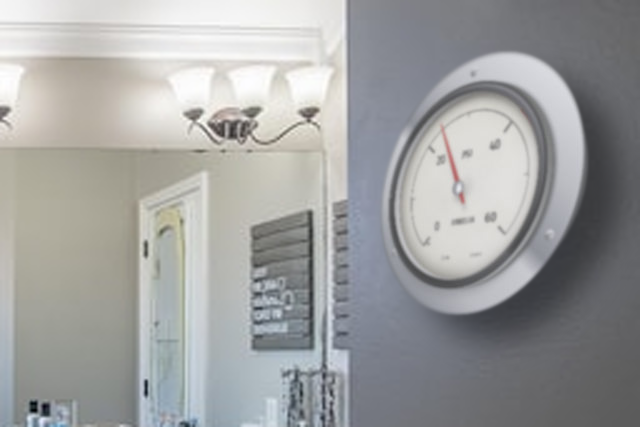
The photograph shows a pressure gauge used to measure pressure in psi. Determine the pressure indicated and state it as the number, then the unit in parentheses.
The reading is 25 (psi)
